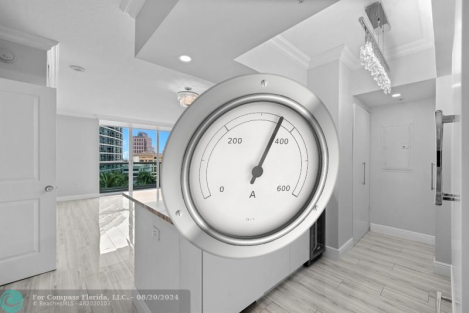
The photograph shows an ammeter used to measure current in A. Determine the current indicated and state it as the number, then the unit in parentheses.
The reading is 350 (A)
